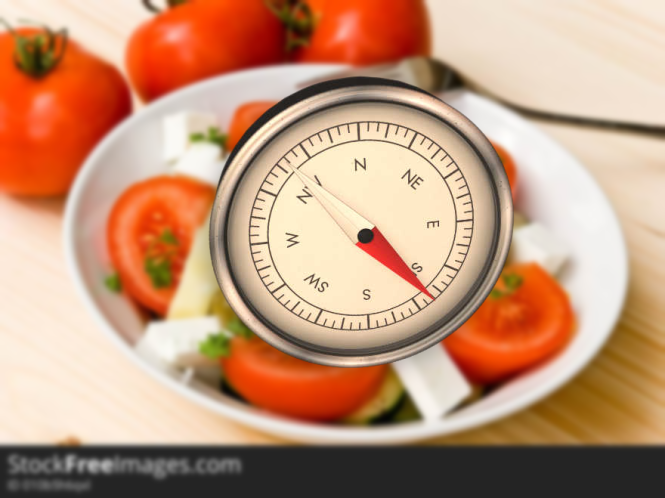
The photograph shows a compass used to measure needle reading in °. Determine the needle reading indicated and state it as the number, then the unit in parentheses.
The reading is 140 (°)
